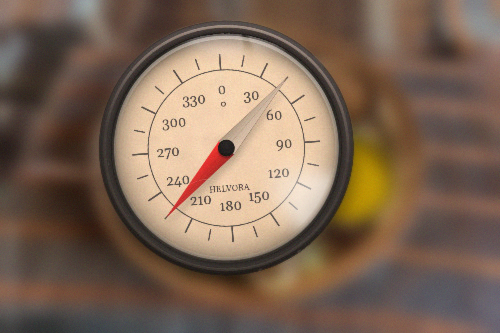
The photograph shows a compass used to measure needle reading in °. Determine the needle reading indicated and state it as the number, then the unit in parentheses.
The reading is 225 (°)
